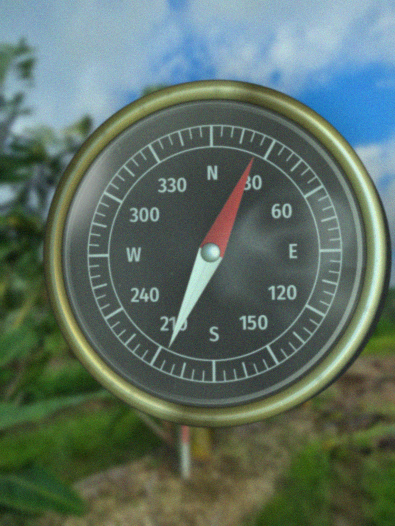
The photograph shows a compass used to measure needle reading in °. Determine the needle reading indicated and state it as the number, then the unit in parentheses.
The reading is 25 (°)
